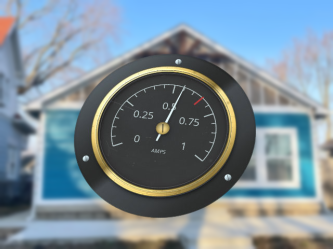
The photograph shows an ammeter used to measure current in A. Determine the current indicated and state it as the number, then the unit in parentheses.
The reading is 0.55 (A)
